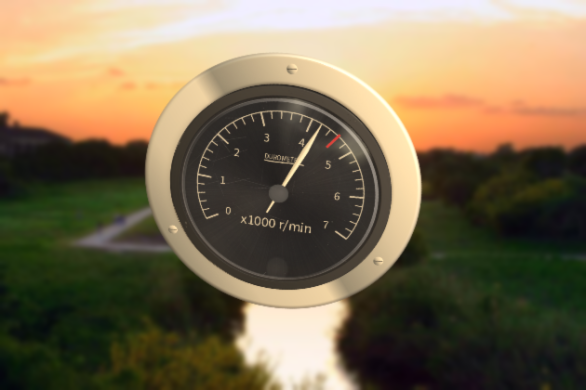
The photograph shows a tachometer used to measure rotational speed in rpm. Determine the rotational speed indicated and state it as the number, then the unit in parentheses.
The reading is 4200 (rpm)
